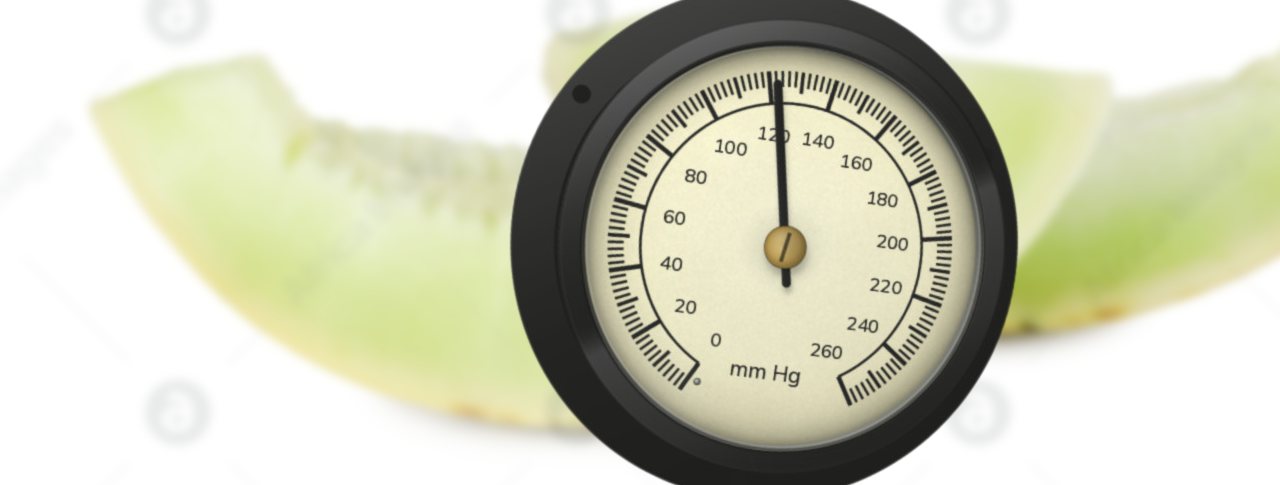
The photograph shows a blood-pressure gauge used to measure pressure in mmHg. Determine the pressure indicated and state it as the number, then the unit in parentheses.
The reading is 122 (mmHg)
